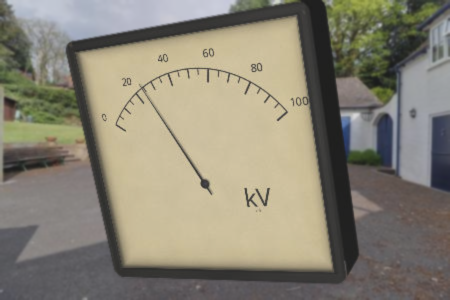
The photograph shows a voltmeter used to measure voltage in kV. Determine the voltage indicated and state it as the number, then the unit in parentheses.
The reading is 25 (kV)
